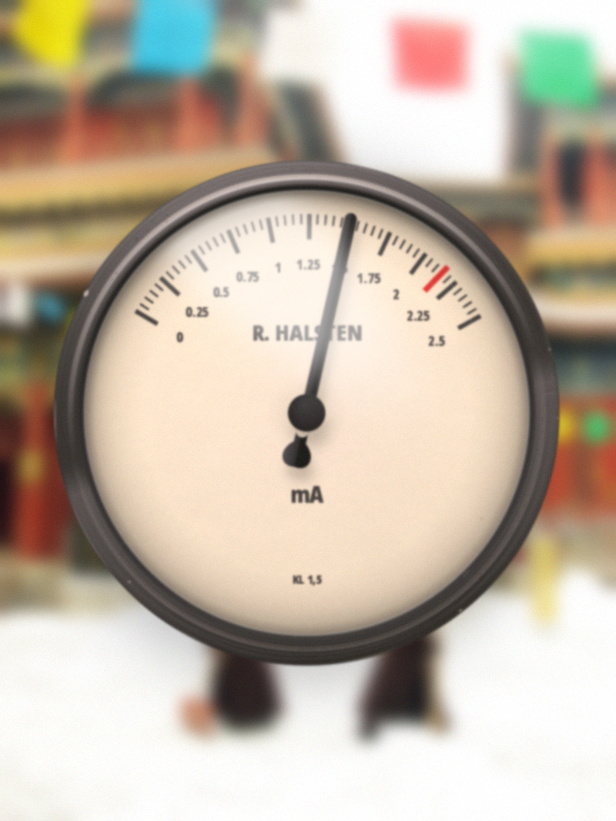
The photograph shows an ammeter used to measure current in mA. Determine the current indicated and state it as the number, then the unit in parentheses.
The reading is 1.5 (mA)
